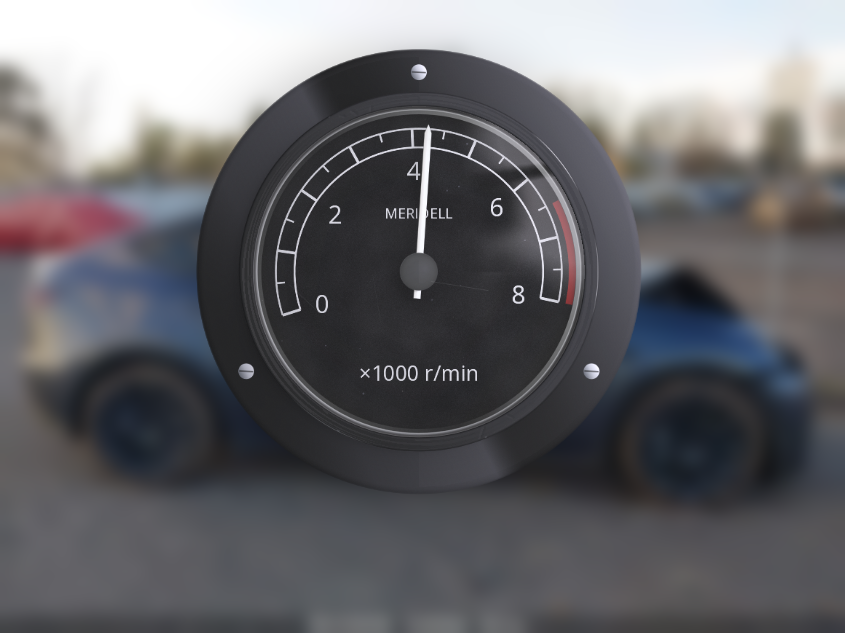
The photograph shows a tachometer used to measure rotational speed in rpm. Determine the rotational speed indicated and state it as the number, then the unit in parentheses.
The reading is 4250 (rpm)
